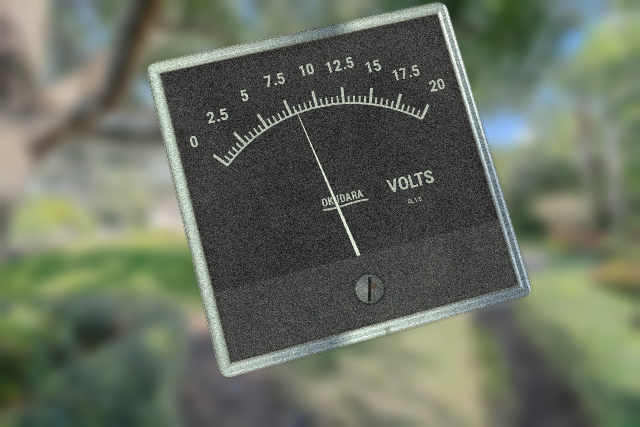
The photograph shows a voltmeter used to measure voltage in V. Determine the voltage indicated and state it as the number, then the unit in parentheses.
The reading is 8 (V)
